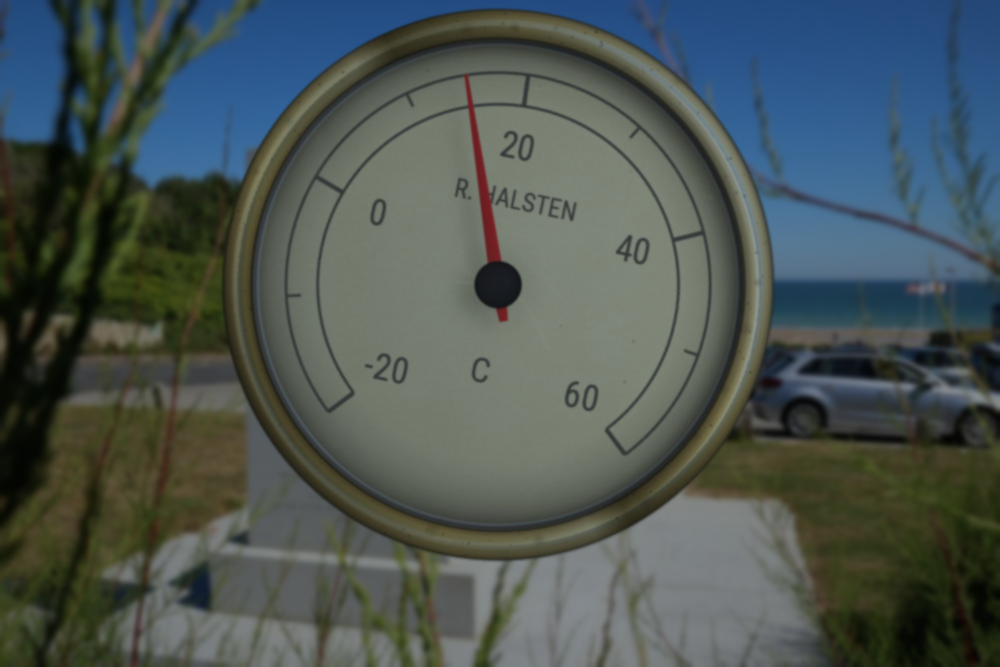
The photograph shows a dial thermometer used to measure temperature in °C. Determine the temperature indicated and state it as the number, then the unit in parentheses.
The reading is 15 (°C)
